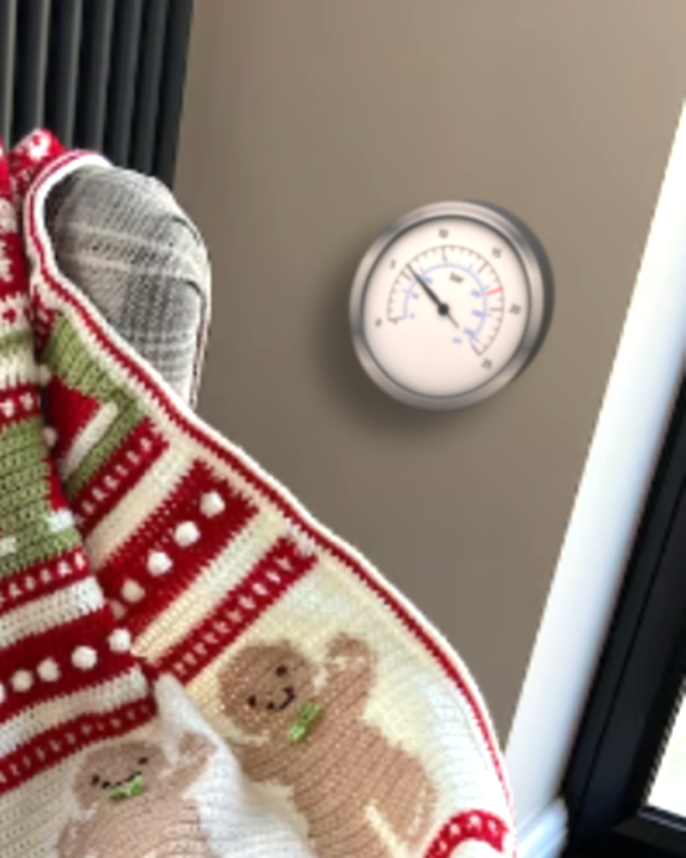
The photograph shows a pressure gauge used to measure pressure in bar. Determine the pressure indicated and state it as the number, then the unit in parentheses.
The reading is 6 (bar)
